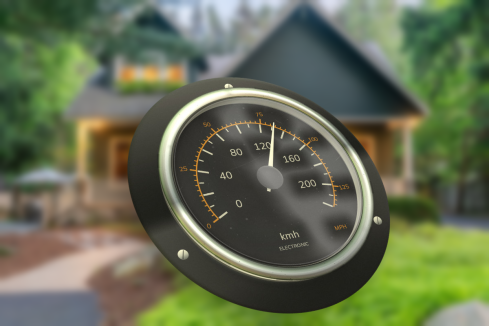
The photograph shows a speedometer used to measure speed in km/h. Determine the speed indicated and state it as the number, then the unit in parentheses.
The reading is 130 (km/h)
